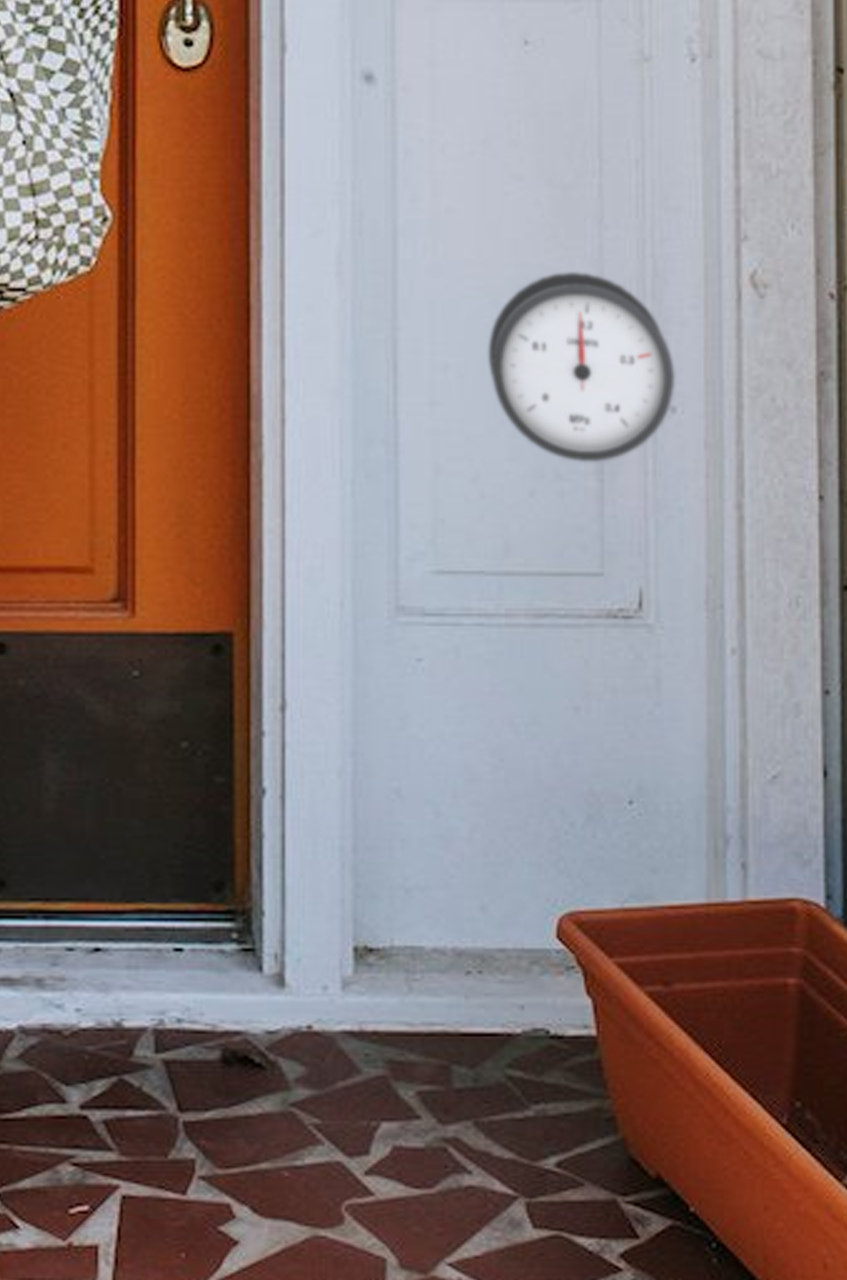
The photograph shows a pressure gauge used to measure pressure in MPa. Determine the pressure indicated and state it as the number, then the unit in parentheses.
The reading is 0.19 (MPa)
